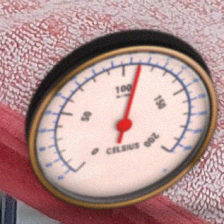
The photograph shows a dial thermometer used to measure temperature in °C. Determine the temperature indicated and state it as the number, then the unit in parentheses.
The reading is 110 (°C)
